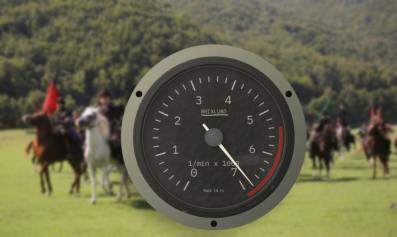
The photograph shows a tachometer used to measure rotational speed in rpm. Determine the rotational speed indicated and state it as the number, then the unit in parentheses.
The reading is 6800 (rpm)
